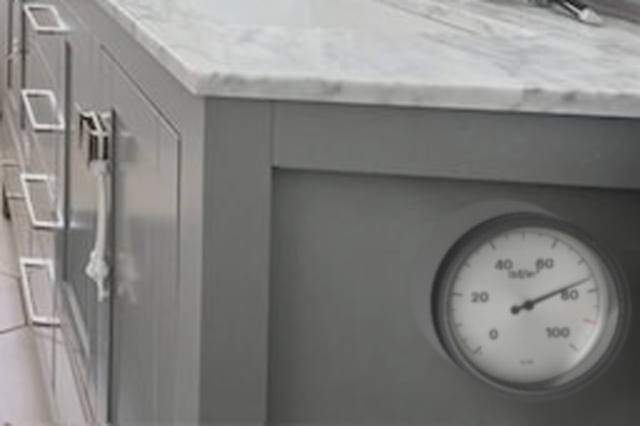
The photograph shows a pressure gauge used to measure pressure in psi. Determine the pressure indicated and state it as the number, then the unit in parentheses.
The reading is 75 (psi)
